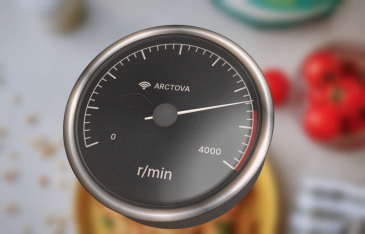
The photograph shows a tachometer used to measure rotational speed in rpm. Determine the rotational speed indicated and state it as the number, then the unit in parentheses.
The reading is 3200 (rpm)
